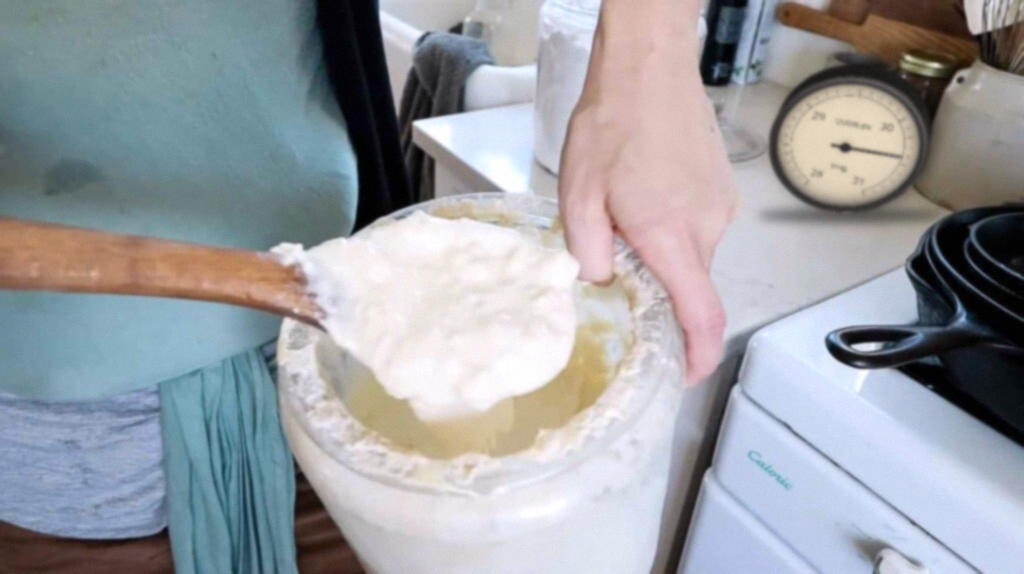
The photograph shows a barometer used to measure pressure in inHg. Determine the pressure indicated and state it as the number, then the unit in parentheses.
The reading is 30.4 (inHg)
